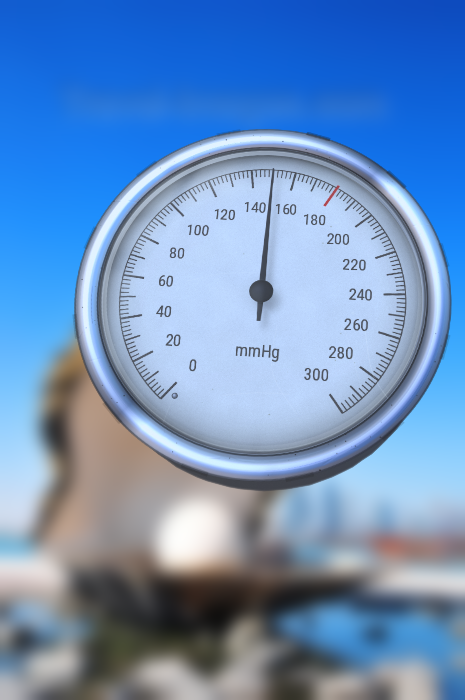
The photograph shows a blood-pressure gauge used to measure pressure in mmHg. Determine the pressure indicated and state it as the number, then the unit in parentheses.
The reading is 150 (mmHg)
